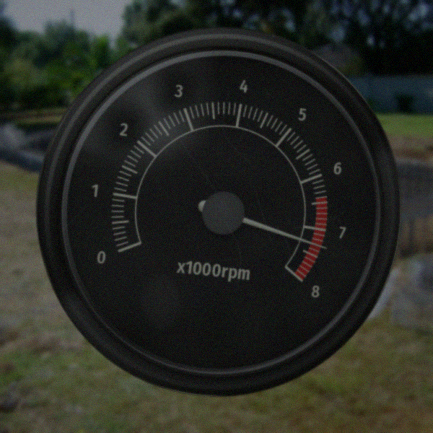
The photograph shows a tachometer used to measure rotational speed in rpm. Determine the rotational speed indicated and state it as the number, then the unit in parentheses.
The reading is 7300 (rpm)
